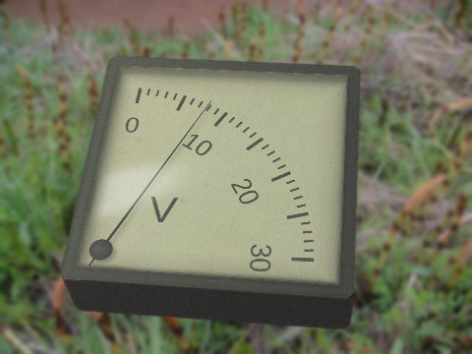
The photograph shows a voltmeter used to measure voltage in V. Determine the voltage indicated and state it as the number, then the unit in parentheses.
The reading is 8 (V)
